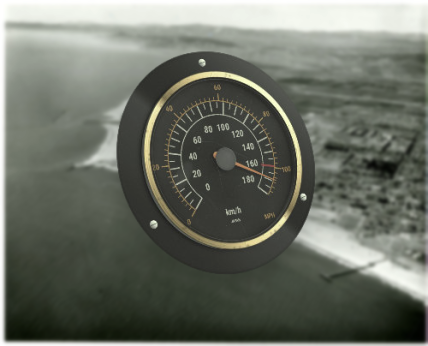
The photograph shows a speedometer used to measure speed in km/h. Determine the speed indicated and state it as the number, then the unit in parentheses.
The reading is 170 (km/h)
